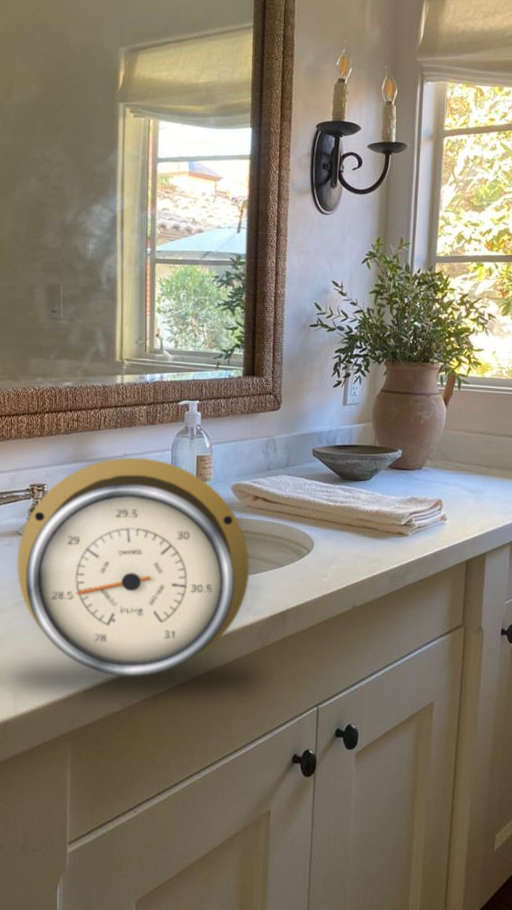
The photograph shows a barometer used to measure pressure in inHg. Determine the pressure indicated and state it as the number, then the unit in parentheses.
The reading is 28.5 (inHg)
